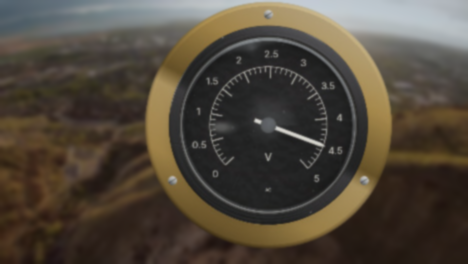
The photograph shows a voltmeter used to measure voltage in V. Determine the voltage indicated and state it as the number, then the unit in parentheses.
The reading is 4.5 (V)
